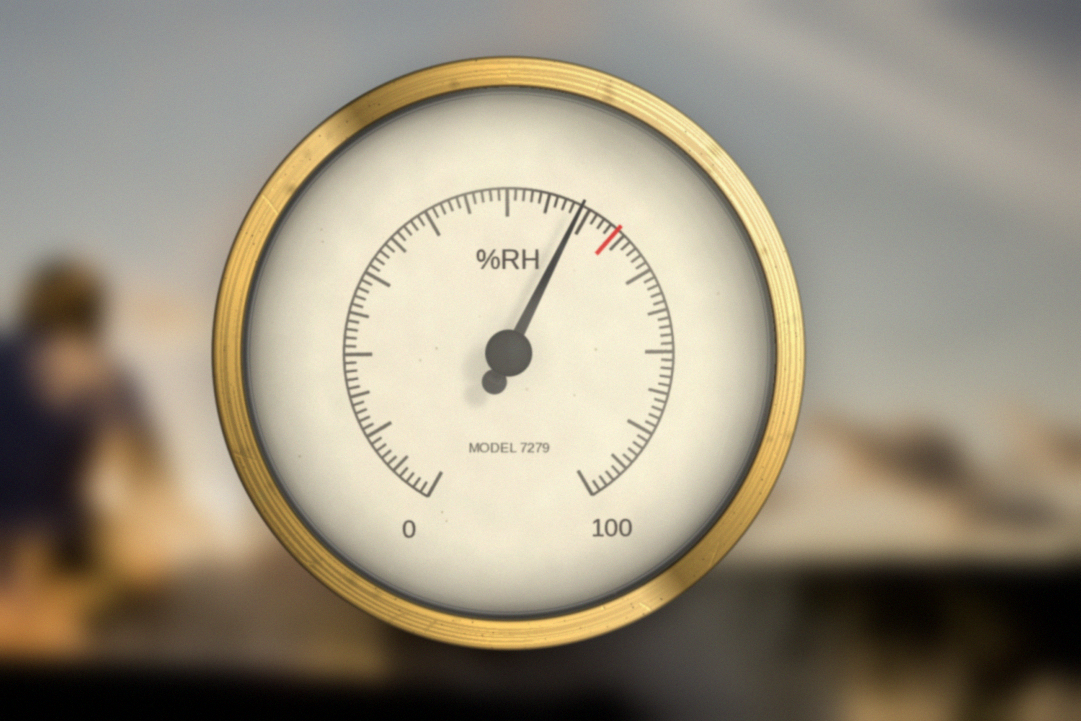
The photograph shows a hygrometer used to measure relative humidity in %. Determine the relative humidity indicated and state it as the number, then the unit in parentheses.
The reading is 59 (%)
